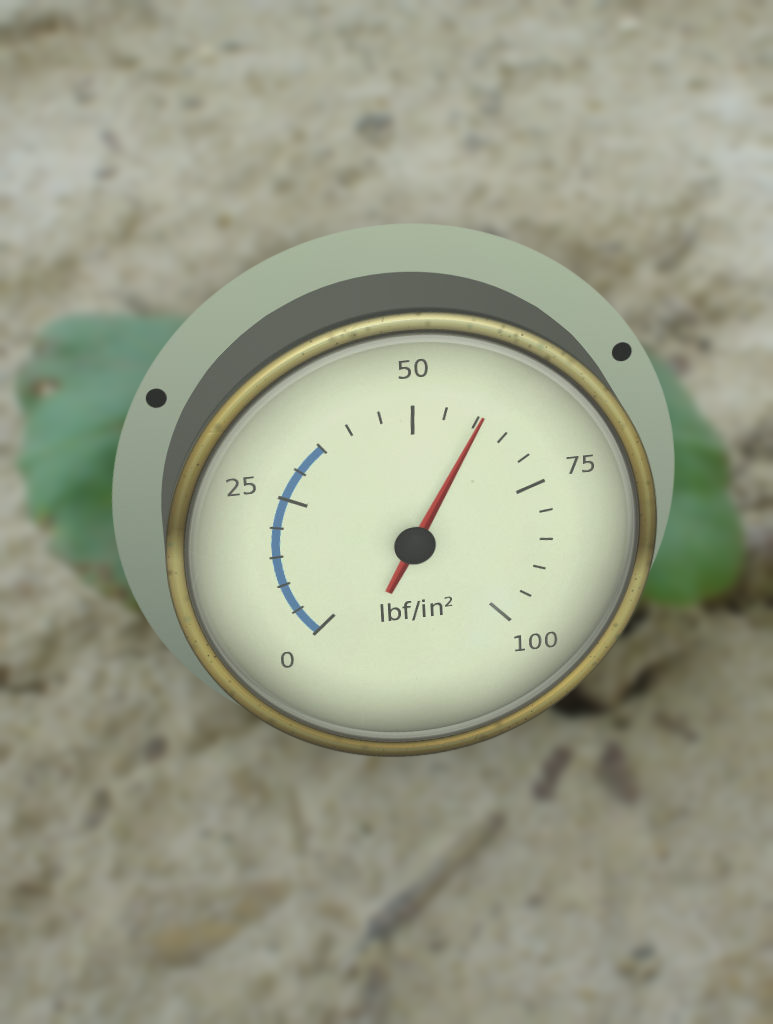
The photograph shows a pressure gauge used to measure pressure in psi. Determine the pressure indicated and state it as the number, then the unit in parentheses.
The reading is 60 (psi)
